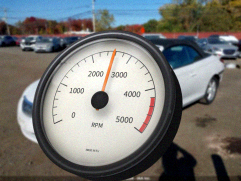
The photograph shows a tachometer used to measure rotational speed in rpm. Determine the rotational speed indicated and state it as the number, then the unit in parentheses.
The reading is 2600 (rpm)
